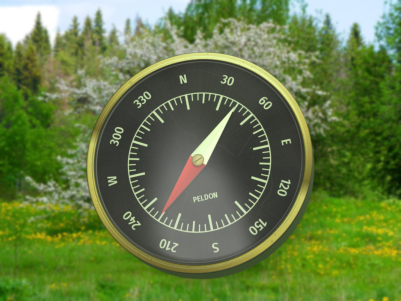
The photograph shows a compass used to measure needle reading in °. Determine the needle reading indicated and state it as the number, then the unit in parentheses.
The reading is 225 (°)
